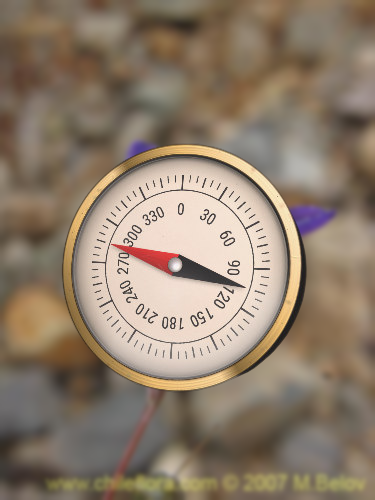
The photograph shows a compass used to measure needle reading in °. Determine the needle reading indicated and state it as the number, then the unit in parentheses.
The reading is 285 (°)
